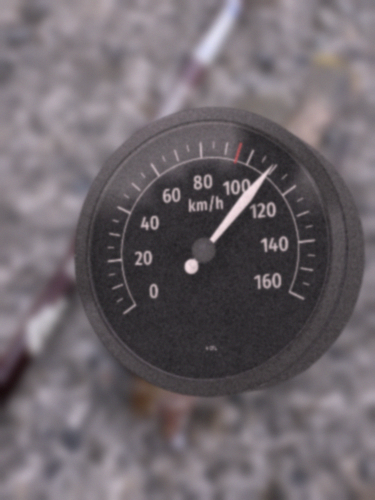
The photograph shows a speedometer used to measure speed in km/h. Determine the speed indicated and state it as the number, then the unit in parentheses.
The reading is 110 (km/h)
